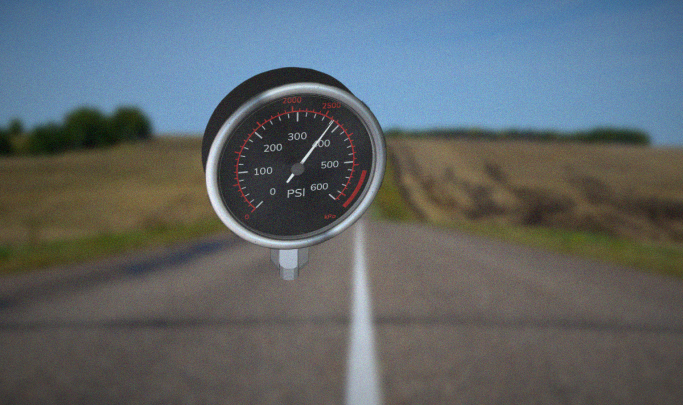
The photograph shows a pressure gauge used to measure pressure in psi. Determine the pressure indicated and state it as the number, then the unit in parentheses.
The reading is 380 (psi)
